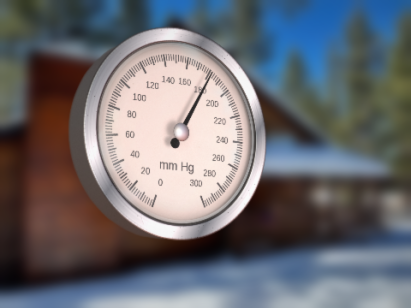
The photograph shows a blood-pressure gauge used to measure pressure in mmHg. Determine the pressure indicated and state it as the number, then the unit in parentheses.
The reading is 180 (mmHg)
